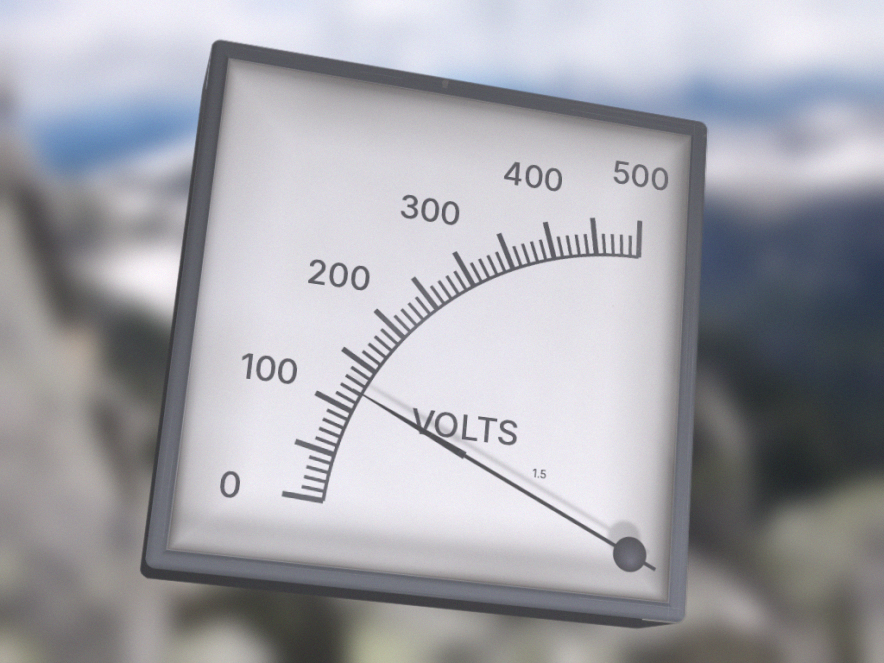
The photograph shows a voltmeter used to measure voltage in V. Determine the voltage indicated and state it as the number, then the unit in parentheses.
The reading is 120 (V)
